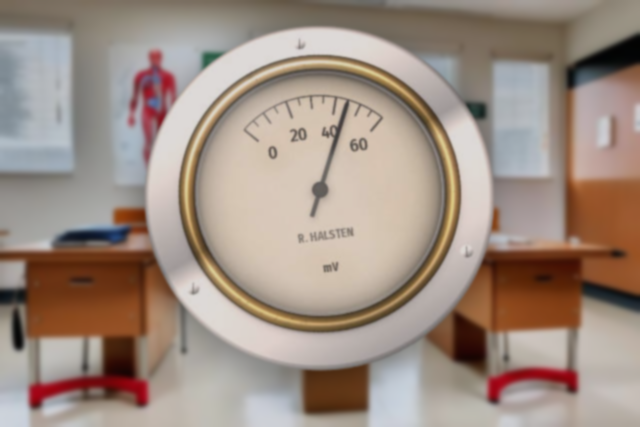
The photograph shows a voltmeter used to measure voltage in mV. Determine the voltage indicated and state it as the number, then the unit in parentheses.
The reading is 45 (mV)
